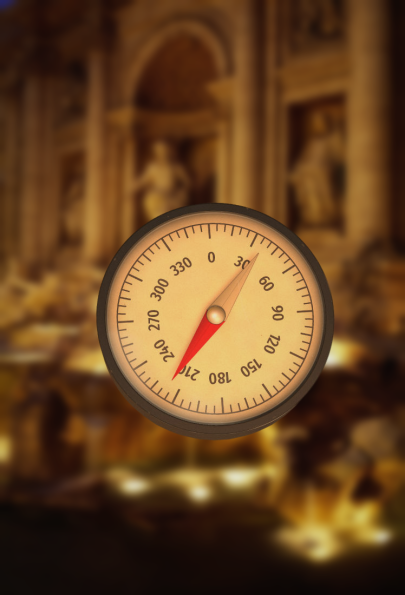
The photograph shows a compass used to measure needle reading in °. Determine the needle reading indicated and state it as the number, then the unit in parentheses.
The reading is 217.5 (°)
